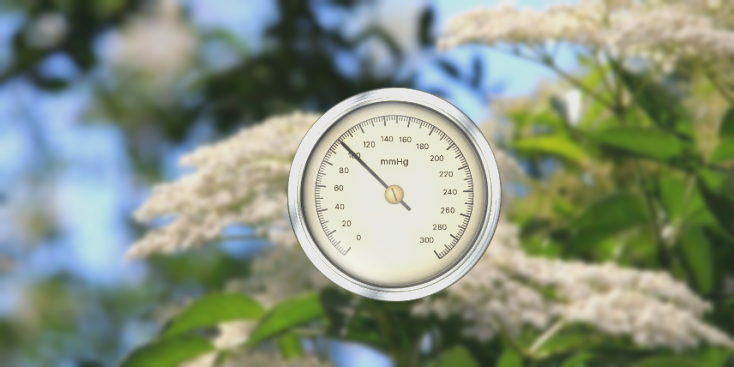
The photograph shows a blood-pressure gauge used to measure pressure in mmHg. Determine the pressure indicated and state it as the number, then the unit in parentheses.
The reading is 100 (mmHg)
